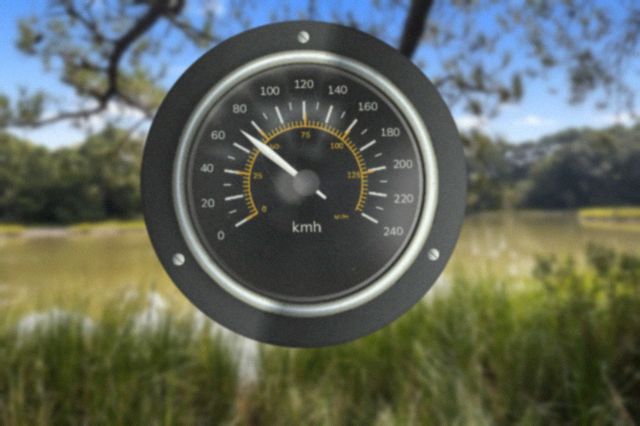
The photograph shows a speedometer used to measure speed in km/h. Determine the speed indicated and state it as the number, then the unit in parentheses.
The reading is 70 (km/h)
